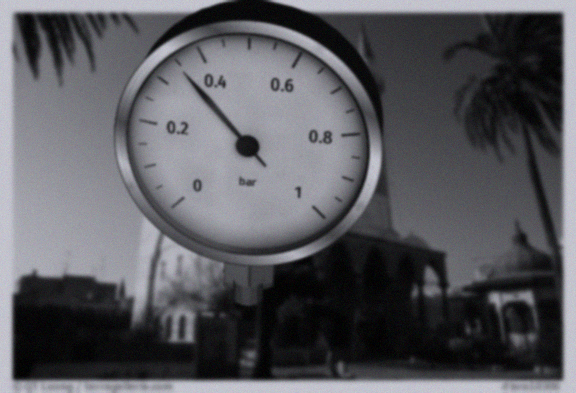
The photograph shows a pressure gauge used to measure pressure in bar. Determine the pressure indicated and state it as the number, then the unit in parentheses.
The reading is 0.35 (bar)
